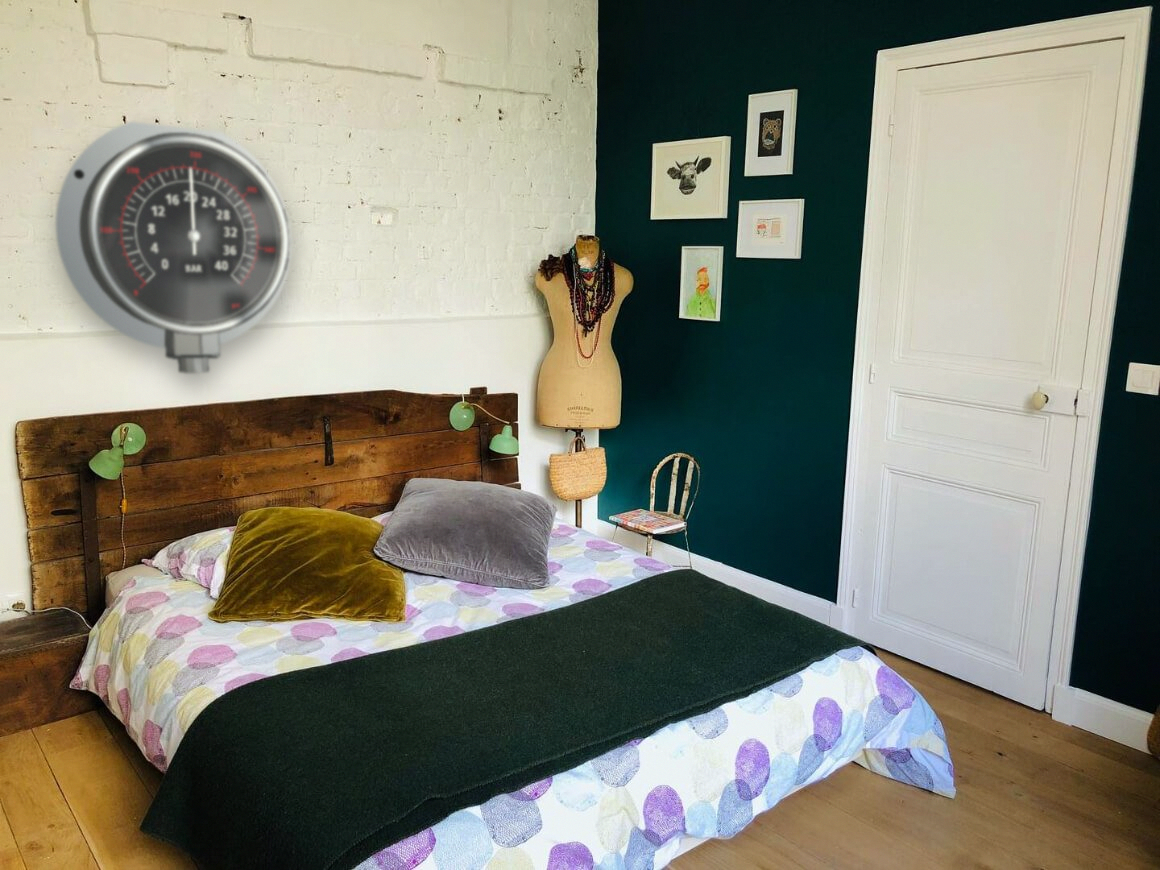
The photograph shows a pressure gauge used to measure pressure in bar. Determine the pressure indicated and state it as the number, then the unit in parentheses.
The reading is 20 (bar)
